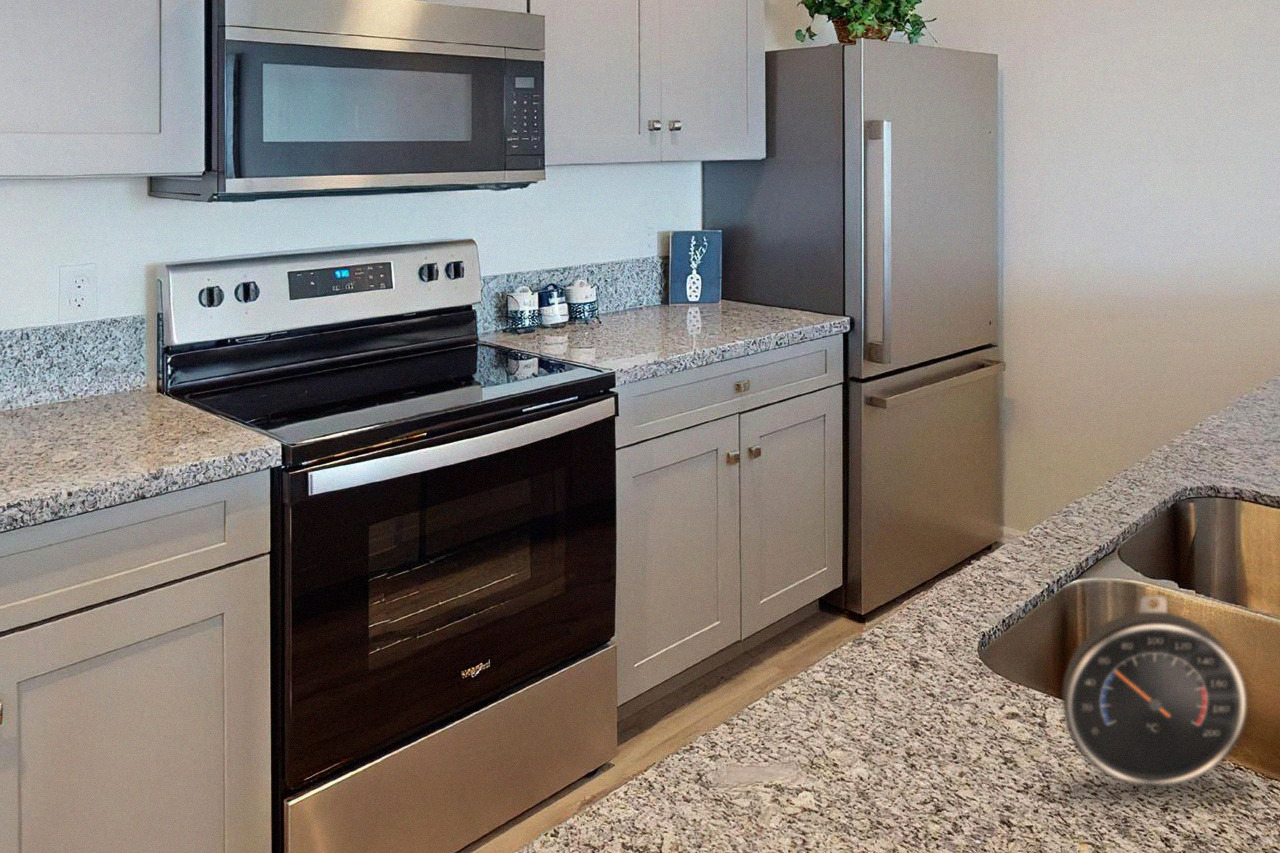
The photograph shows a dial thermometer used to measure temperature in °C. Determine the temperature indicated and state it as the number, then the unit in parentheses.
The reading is 60 (°C)
